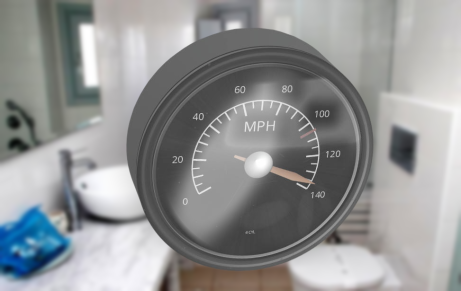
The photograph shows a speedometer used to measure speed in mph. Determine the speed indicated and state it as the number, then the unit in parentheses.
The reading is 135 (mph)
